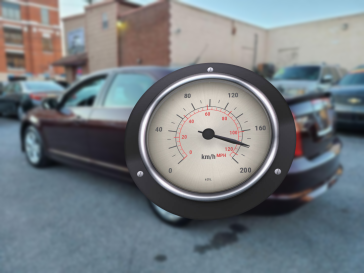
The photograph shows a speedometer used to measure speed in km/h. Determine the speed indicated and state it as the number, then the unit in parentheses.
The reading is 180 (km/h)
